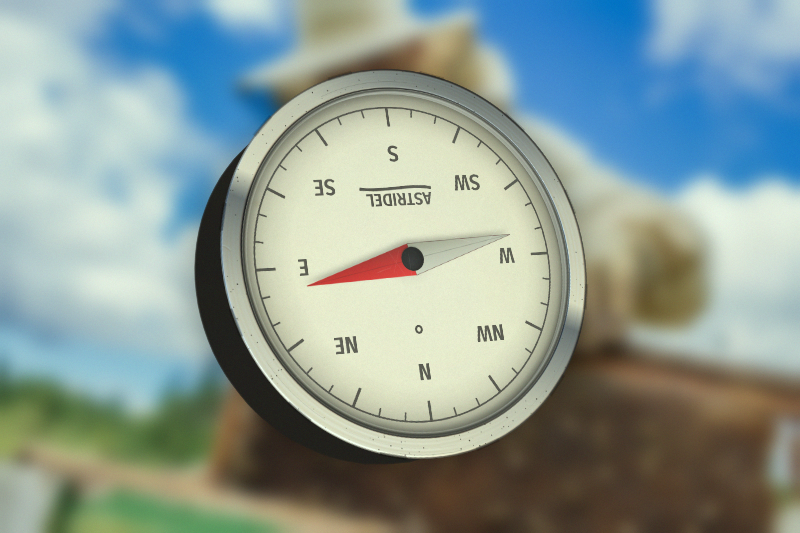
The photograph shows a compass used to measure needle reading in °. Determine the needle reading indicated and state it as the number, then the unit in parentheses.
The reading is 80 (°)
